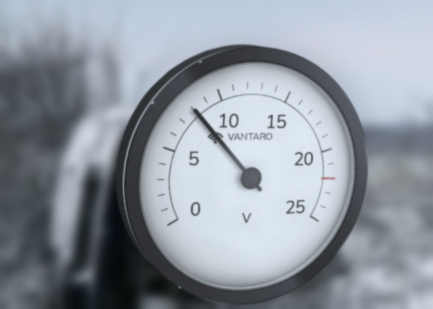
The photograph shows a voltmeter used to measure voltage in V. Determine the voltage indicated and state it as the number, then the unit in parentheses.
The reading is 8 (V)
